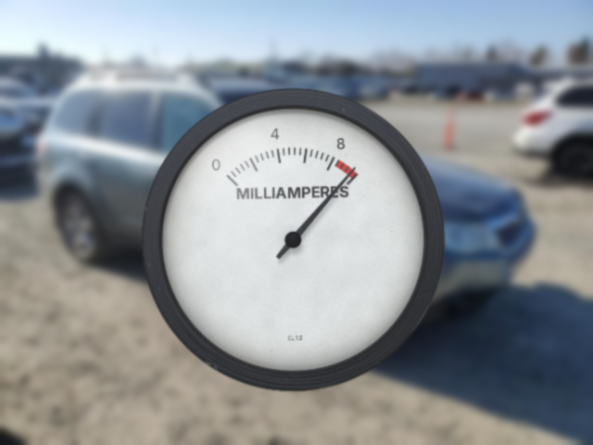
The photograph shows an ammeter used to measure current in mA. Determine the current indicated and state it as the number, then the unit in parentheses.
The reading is 9.6 (mA)
